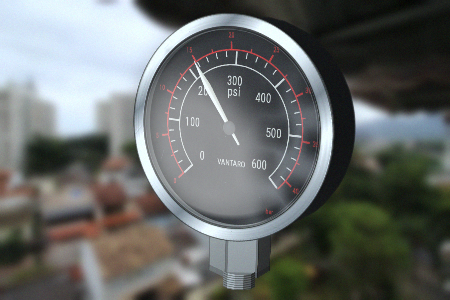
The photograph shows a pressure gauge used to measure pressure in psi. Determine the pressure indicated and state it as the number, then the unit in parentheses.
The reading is 220 (psi)
